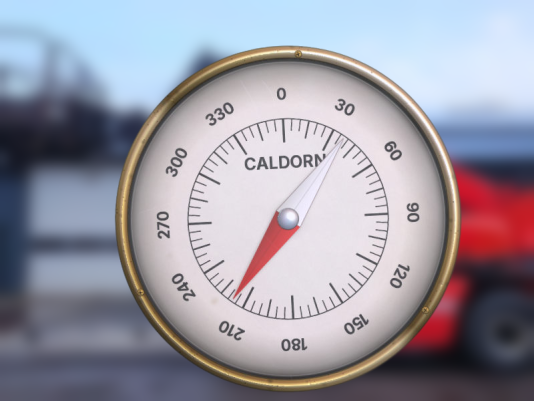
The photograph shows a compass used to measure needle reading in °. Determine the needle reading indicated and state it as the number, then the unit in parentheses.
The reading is 217.5 (°)
